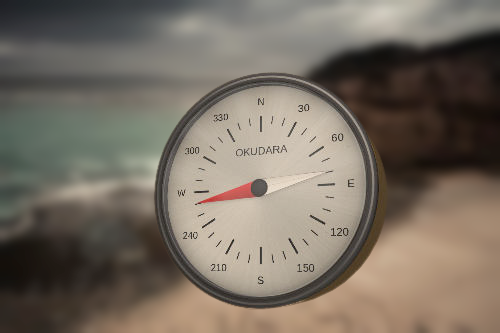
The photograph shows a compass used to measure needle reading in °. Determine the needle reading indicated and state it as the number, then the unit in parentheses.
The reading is 260 (°)
